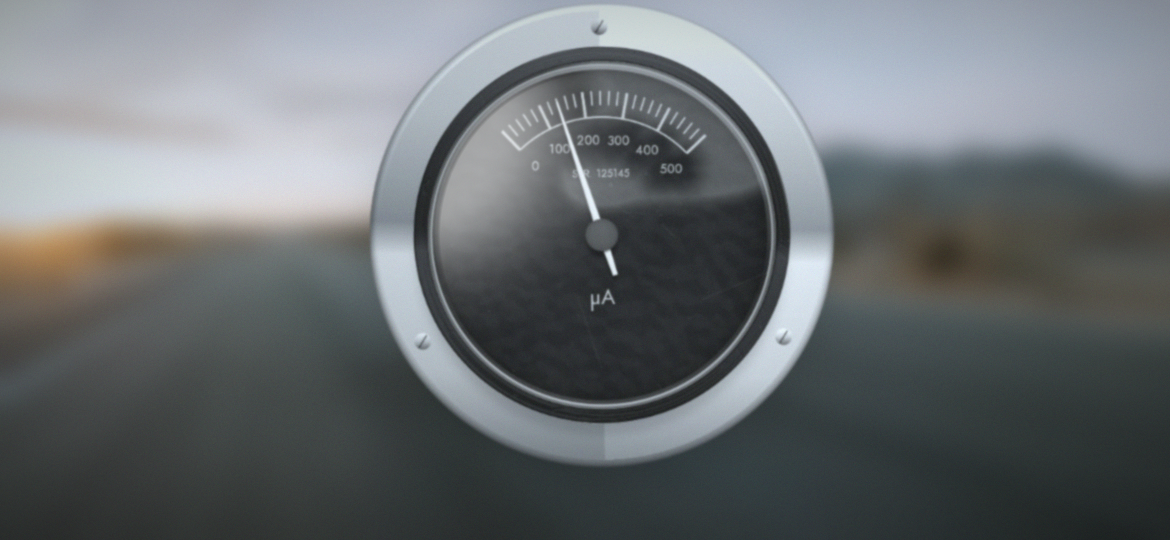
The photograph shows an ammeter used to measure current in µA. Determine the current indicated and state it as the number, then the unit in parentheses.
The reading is 140 (µA)
